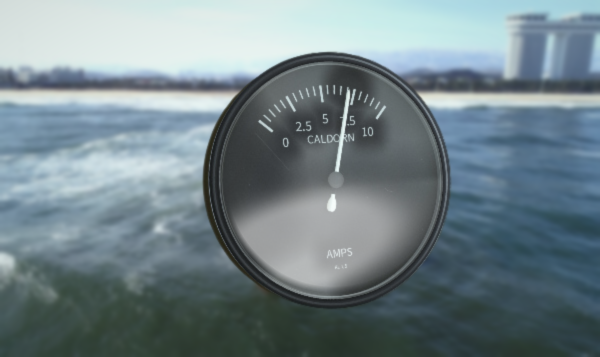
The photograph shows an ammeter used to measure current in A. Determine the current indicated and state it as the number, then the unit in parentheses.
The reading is 7 (A)
